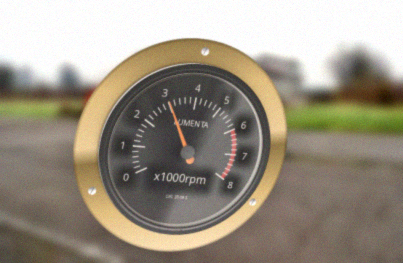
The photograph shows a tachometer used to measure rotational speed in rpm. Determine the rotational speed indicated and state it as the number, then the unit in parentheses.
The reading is 3000 (rpm)
